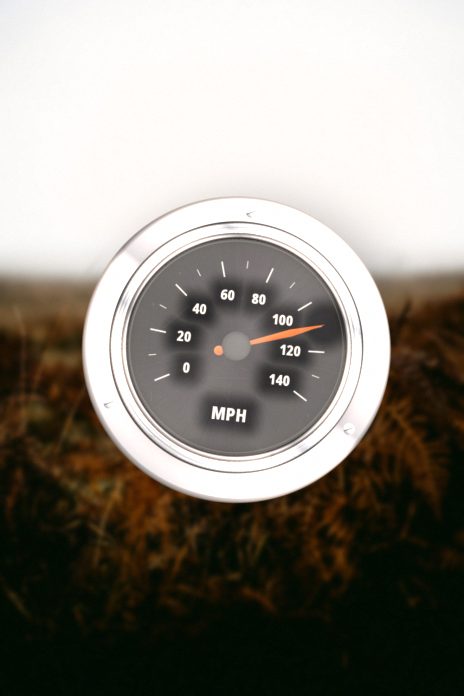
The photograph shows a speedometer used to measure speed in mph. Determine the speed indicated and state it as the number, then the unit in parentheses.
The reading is 110 (mph)
